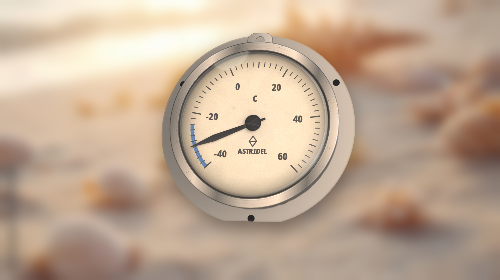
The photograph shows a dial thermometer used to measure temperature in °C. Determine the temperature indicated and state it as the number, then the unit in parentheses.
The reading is -32 (°C)
